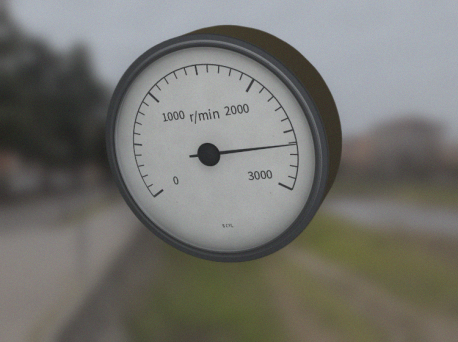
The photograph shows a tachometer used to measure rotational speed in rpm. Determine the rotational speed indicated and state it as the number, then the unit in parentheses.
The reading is 2600 (rpm)
